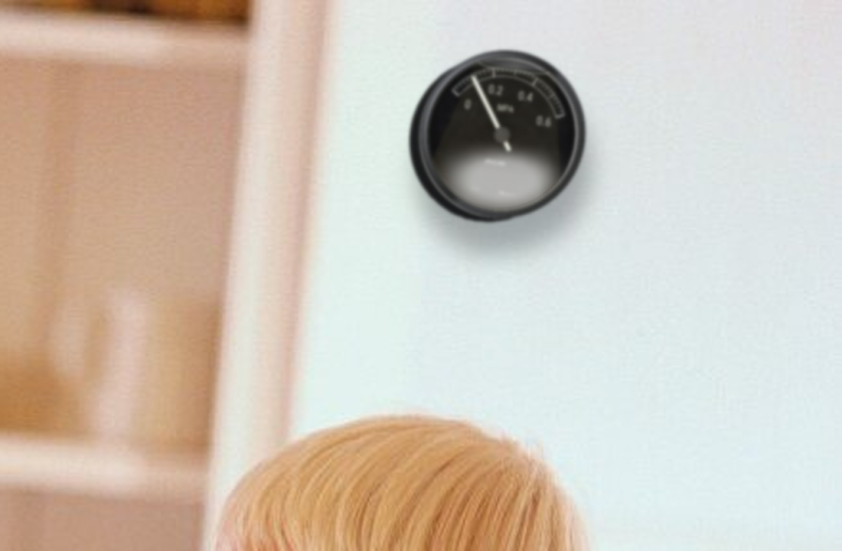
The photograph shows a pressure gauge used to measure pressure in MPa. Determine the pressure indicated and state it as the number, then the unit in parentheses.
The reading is 0.1 (MPa)
